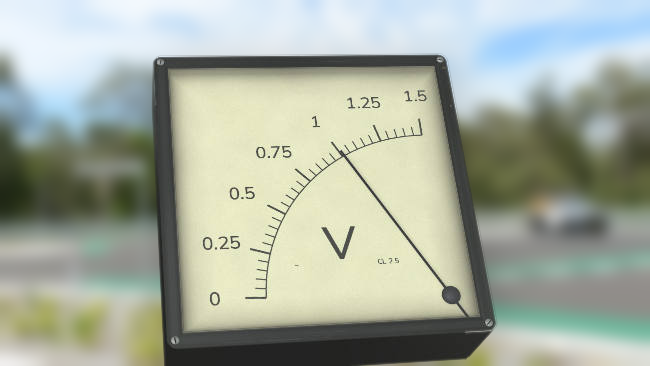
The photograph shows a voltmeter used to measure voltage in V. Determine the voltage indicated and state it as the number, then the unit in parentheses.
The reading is 1 (V)
